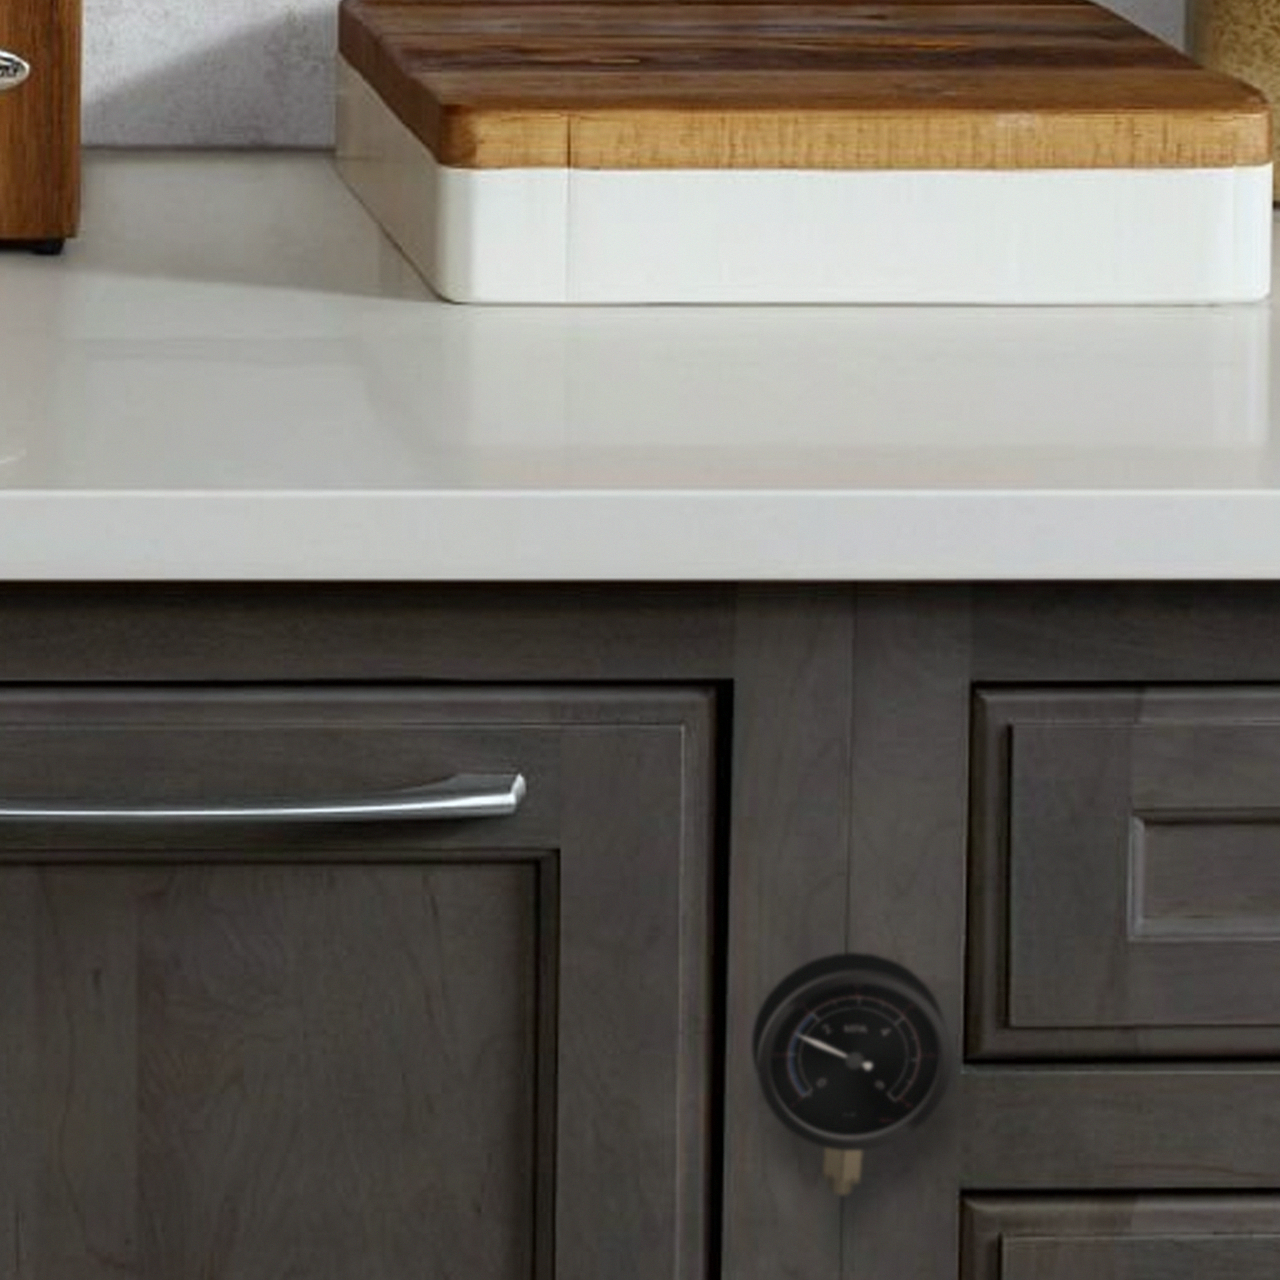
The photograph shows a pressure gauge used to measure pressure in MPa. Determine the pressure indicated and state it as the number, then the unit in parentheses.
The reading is 1.5 (MPa)
